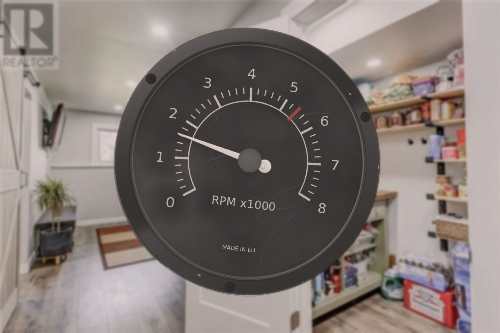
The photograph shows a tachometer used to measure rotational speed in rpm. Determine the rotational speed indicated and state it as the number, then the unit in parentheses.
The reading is 1600 (rpm)
